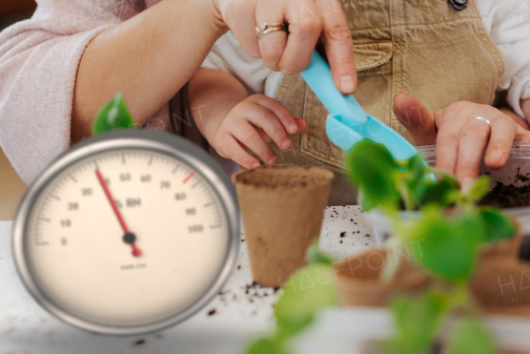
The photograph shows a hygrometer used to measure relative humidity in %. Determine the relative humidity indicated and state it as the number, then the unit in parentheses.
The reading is 40 (%)
